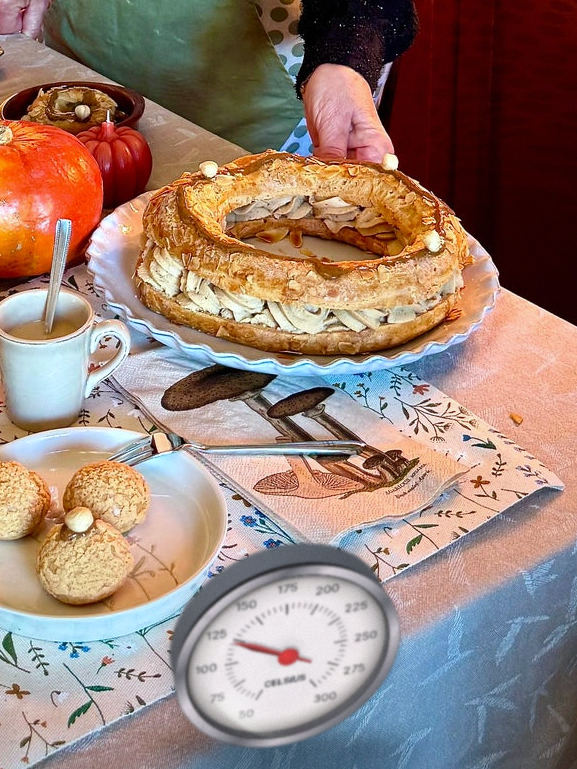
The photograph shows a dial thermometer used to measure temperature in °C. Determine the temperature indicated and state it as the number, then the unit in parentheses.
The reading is 125 (°C)
